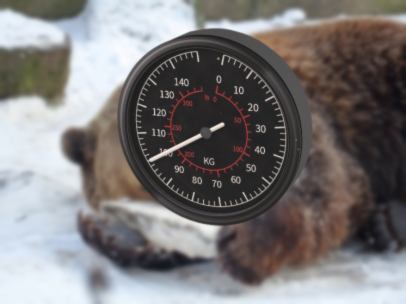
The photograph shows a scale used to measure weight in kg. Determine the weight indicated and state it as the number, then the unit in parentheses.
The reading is 100 (kg)
